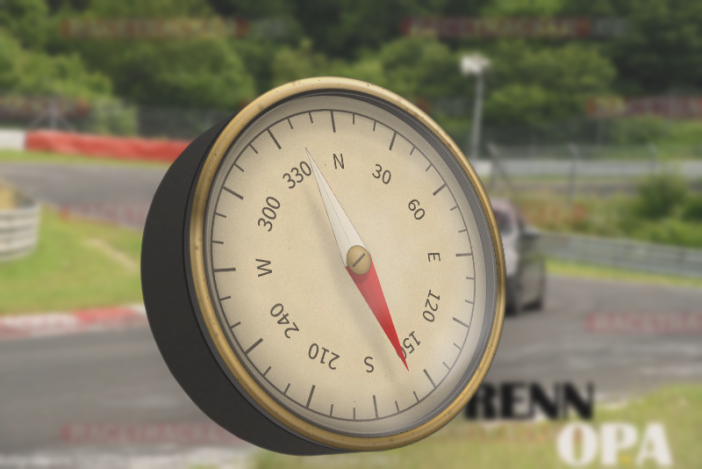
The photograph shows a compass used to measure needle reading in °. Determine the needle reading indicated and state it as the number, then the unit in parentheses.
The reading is 160 (°)
